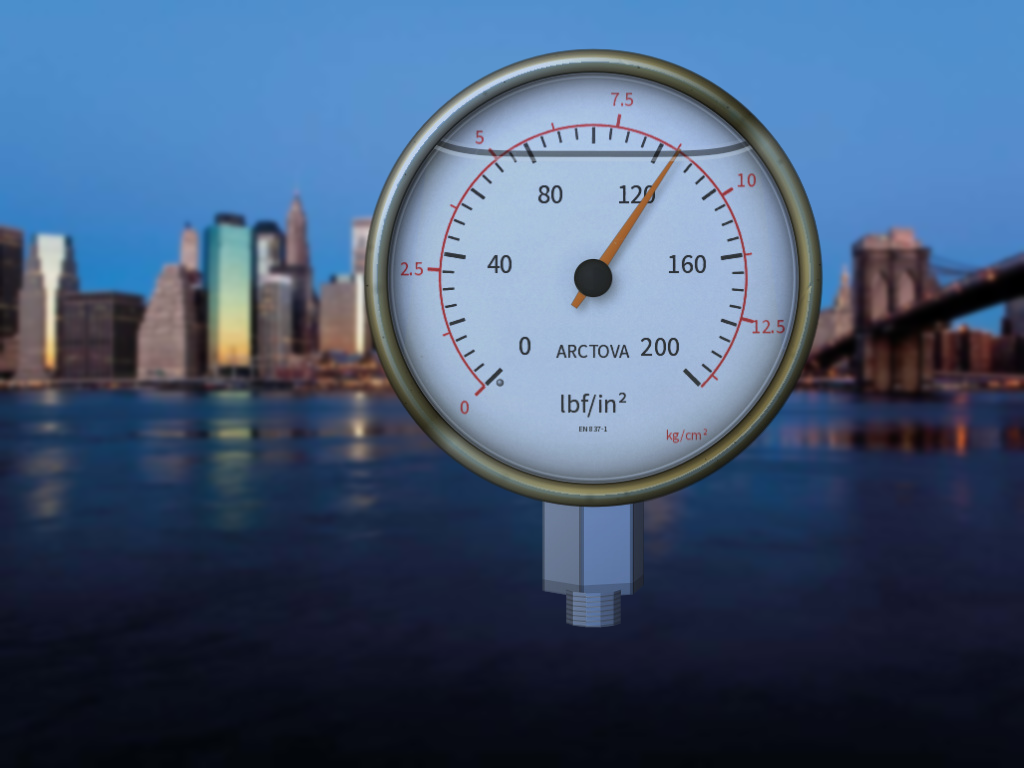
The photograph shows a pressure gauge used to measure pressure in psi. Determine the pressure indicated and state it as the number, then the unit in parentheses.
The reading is 125 (psi)
